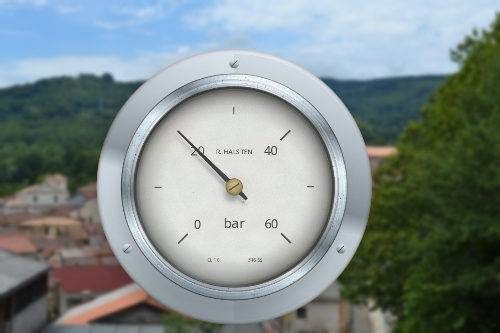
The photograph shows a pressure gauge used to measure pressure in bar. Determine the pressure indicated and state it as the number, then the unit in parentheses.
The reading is 20 (bar)
